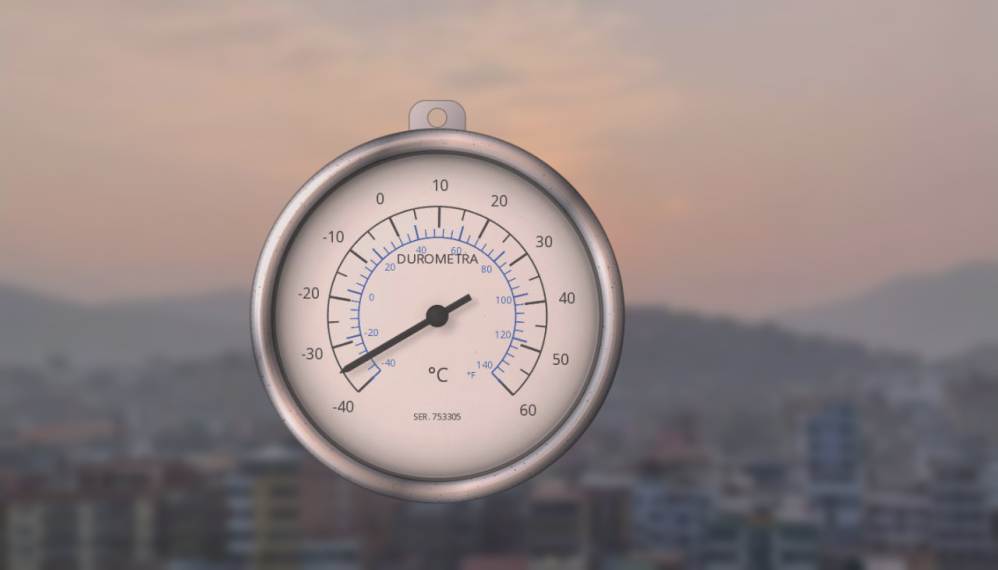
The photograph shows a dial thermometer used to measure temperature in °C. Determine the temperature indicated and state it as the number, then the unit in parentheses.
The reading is -35 (°C)
